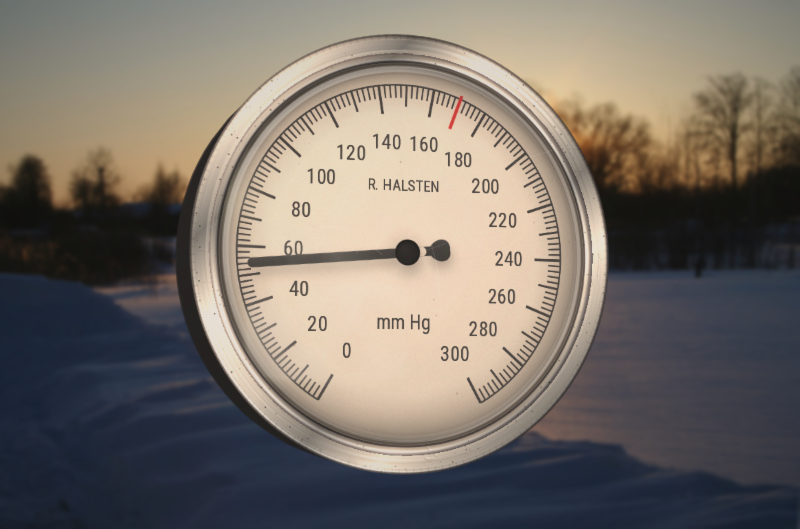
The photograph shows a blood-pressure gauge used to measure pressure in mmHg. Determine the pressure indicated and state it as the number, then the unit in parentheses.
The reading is 54 (mmHg)
